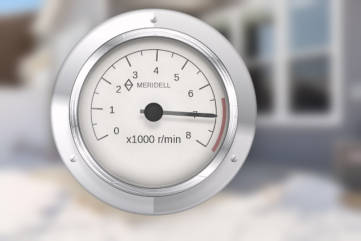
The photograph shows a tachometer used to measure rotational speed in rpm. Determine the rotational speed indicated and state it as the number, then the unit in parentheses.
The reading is 7000 (rpm)
